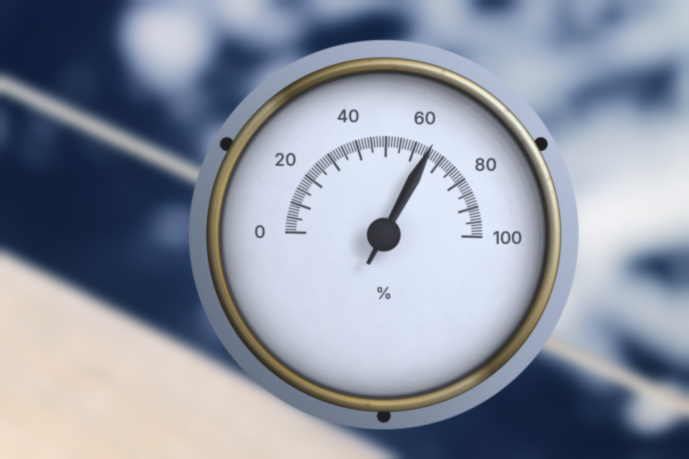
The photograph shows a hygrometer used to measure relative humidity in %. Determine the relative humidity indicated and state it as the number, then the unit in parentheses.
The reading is 65 (%)
